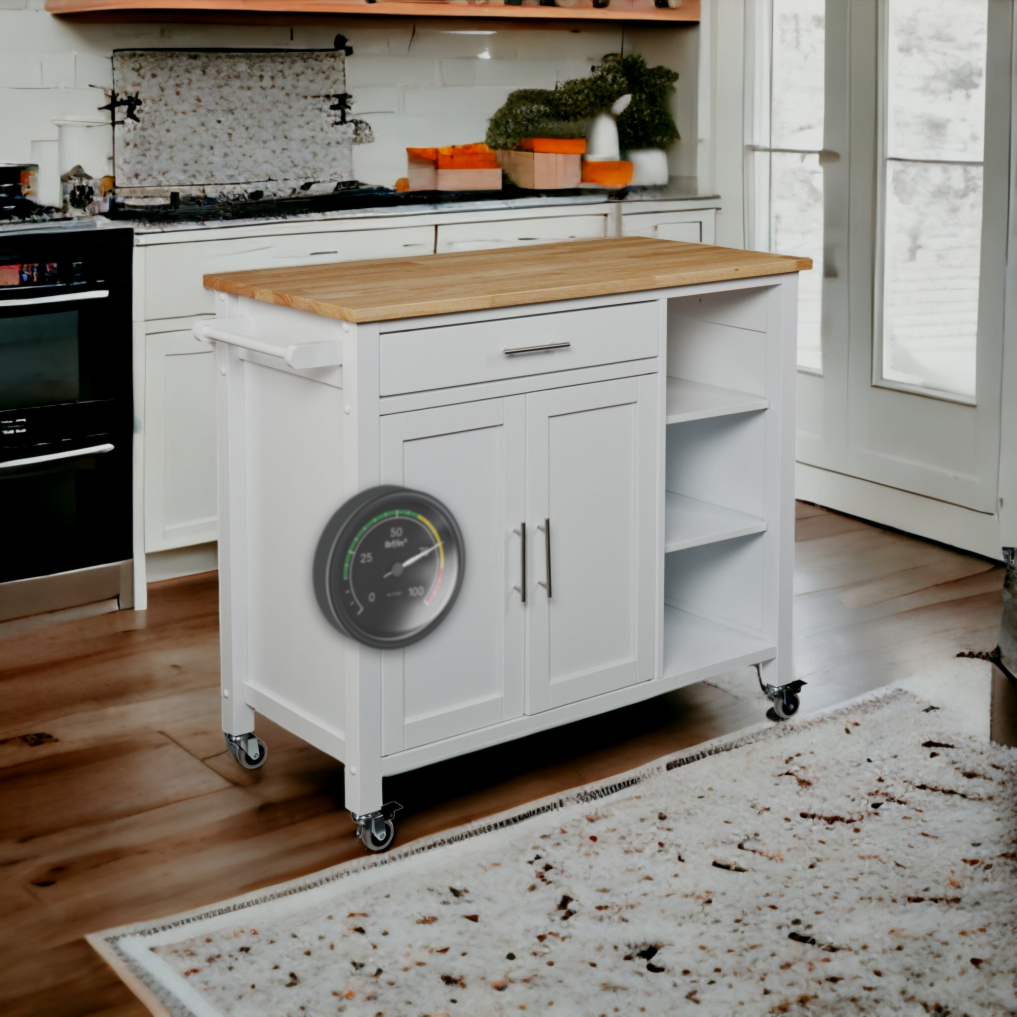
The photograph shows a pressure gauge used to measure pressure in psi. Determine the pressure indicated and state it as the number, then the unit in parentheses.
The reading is 75 (psi)
